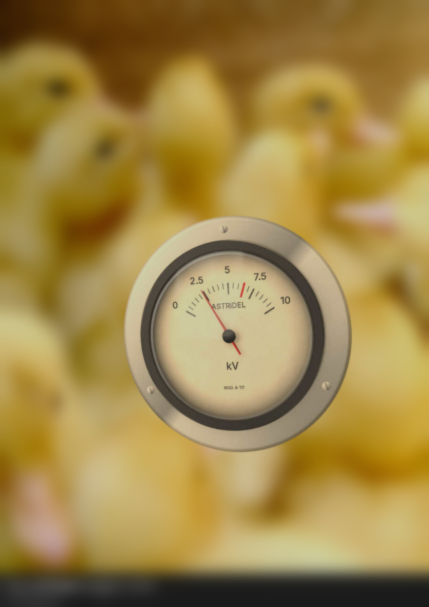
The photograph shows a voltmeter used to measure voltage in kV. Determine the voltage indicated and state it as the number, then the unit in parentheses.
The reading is 2.5 (kV)
